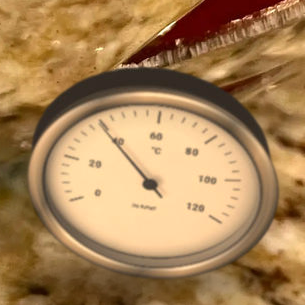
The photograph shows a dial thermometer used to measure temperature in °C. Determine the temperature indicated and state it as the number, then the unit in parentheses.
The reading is 40 (°C)
